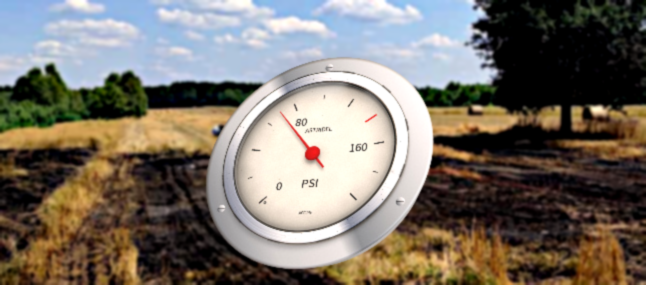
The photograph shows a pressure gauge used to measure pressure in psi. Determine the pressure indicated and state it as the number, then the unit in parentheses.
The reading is 70 (psi)
